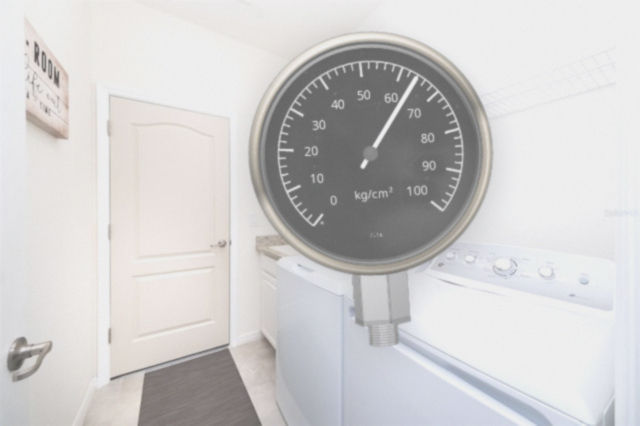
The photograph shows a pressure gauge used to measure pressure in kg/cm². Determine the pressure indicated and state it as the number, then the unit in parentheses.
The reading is 64 (kg/cm²)
